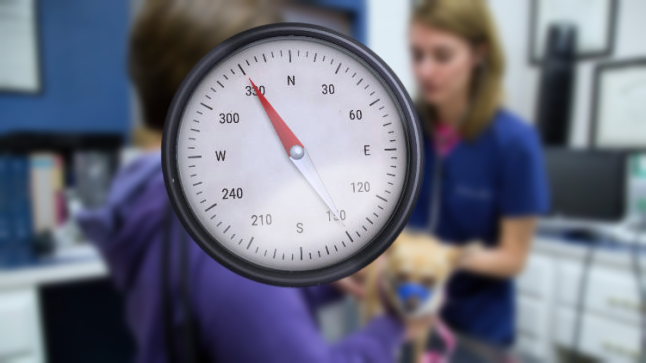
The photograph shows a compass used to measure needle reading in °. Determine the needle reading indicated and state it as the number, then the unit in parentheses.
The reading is 330 (°)
